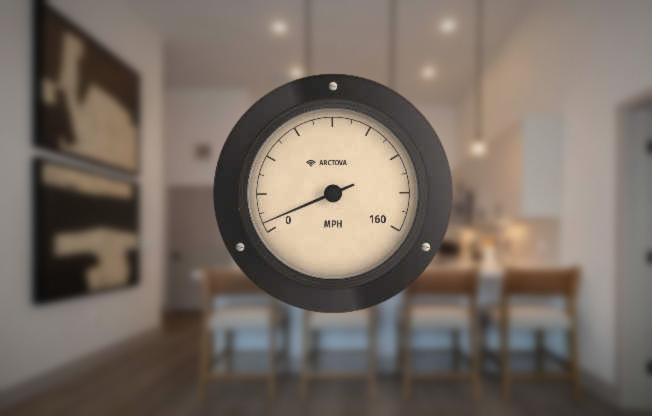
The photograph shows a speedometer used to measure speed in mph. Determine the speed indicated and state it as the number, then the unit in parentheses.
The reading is 5 (mph)
